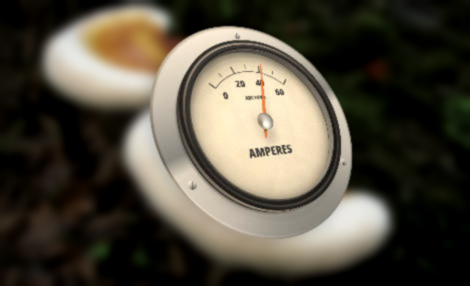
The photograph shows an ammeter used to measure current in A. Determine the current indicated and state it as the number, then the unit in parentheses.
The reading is 40 (A)
